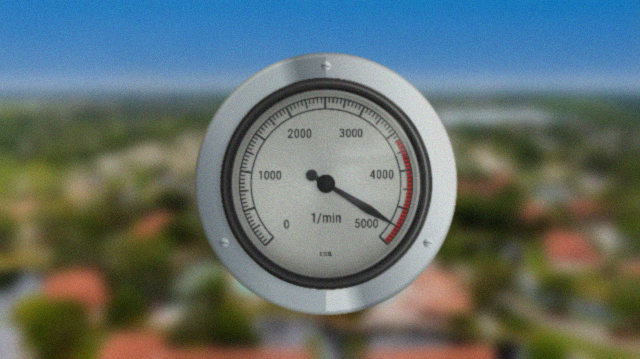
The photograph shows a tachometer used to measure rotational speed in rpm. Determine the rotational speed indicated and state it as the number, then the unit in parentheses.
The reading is 4750 (rpm)
